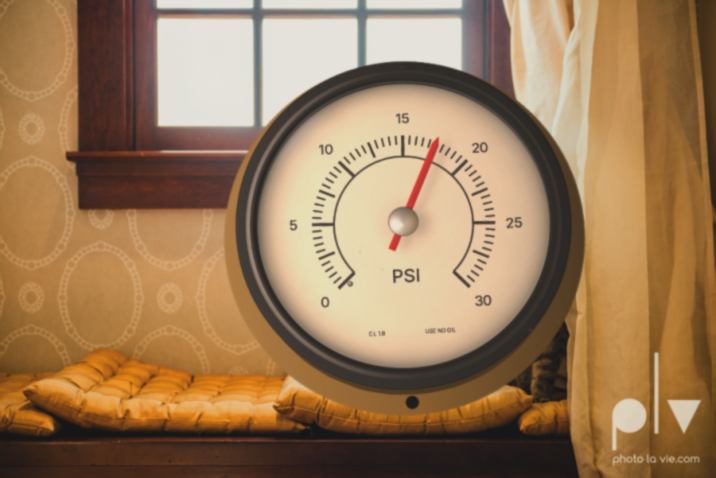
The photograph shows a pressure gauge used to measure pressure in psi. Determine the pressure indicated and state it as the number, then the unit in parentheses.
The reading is 17.5 (psi)
